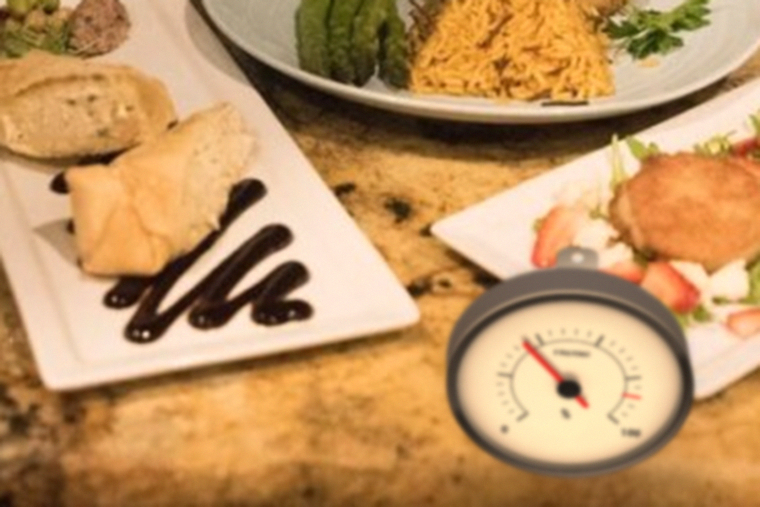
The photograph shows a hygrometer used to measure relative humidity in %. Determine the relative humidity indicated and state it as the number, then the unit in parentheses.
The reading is 36 (%)
